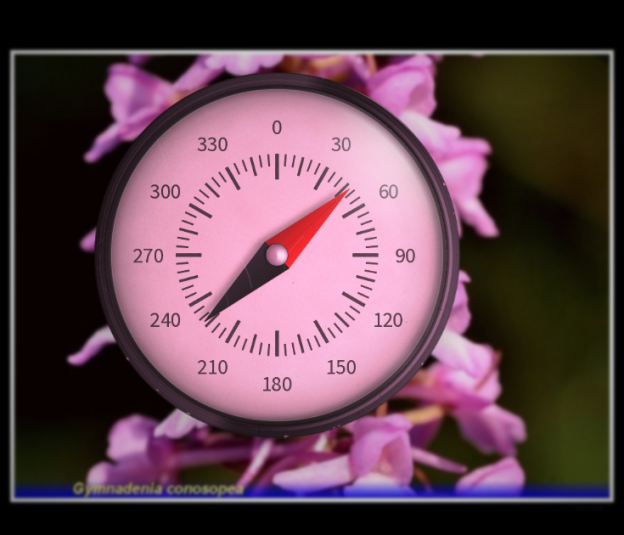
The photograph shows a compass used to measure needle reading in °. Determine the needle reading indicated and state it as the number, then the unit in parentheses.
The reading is 47.5 (°)
